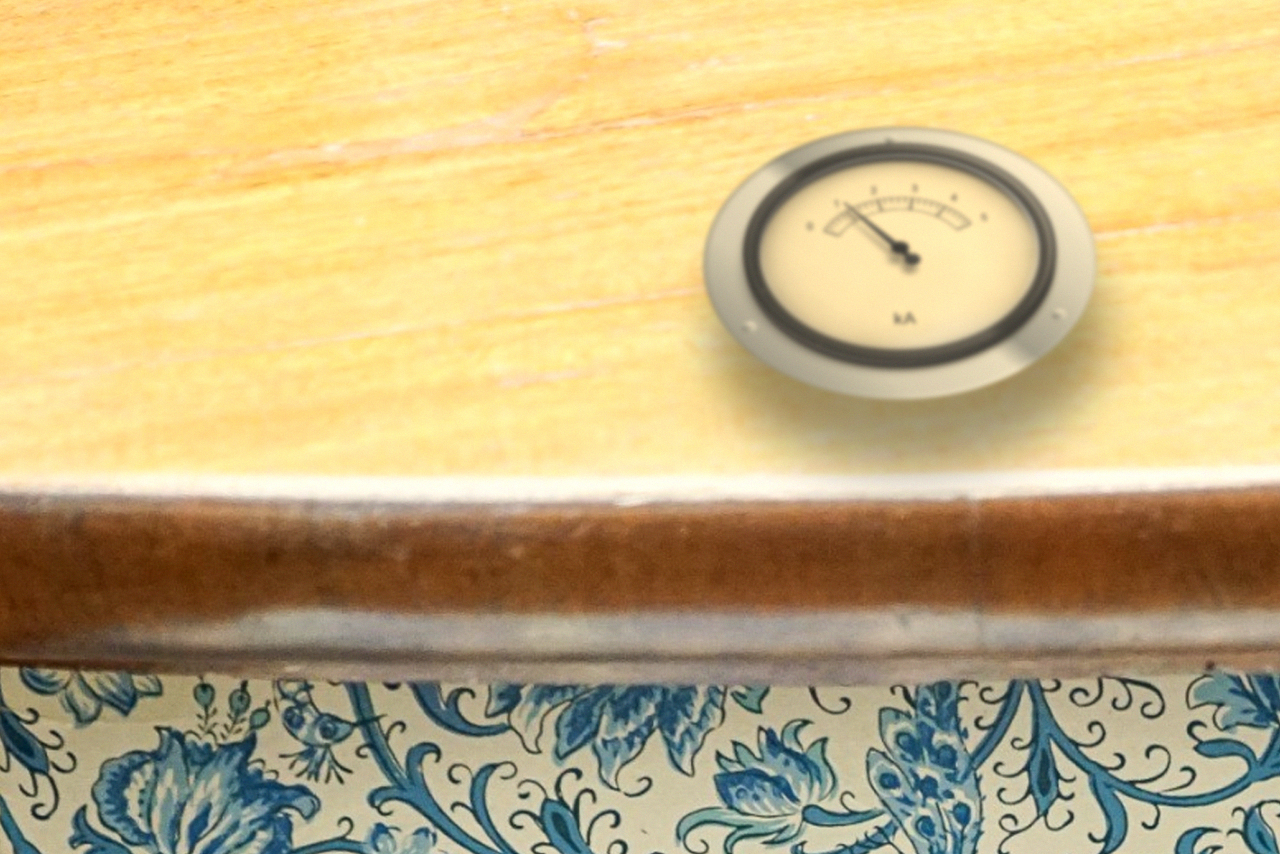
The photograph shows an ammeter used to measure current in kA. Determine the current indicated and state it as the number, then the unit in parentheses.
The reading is 1 (kA)
